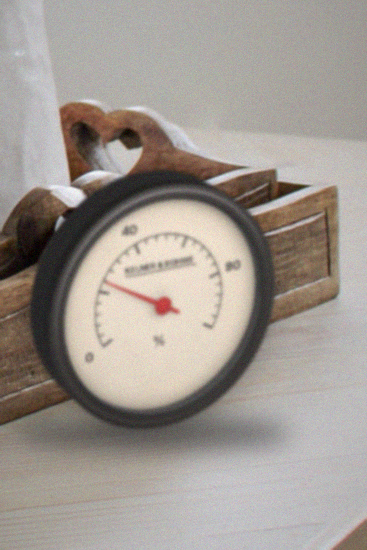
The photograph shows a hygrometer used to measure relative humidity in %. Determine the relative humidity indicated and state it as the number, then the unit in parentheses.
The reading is 24 (%)
